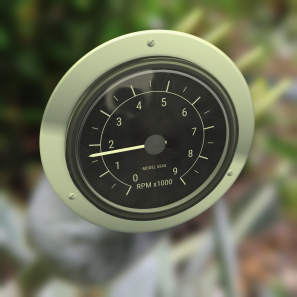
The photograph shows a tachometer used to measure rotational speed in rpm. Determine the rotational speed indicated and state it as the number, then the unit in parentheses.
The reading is 1750 (rpm)
